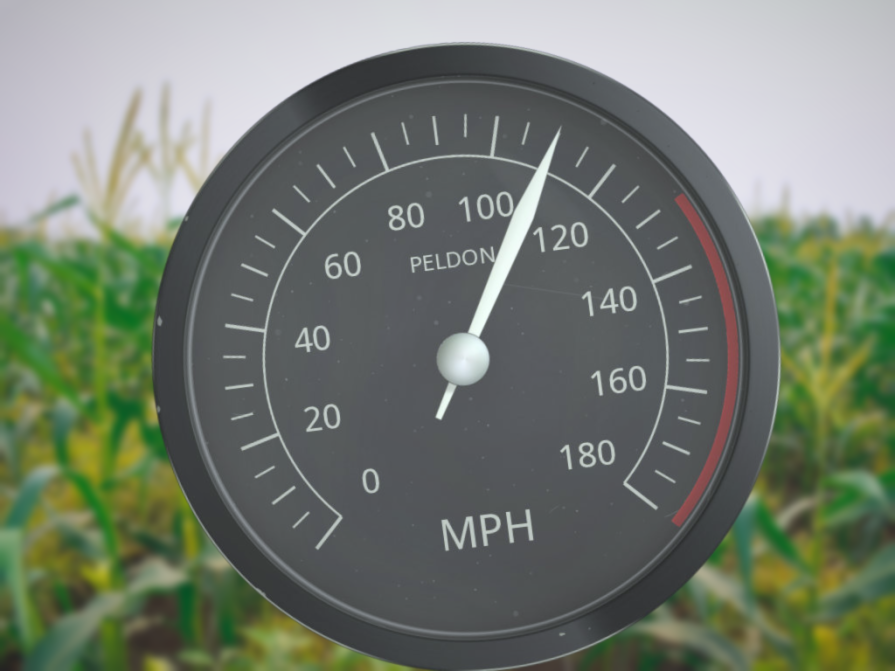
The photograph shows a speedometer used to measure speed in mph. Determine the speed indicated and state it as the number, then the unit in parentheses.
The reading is 110 (mph)
